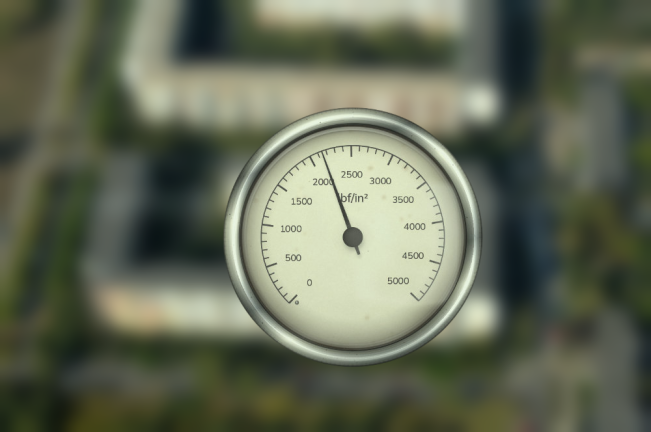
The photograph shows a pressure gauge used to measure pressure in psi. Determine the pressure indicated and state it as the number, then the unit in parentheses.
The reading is 2150 (psi)
